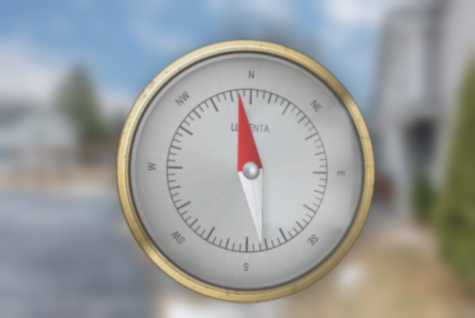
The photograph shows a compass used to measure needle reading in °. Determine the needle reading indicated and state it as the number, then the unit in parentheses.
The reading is 350 (°)
